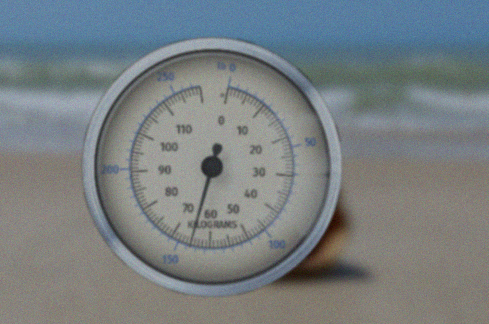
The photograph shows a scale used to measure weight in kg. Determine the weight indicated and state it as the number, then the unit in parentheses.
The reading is 65 (kg)
